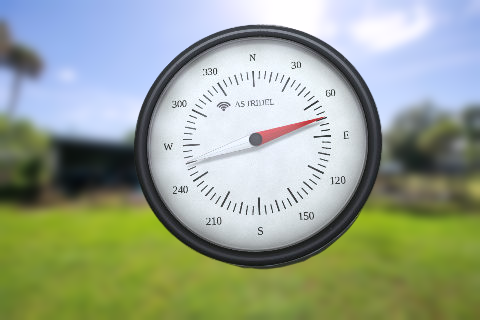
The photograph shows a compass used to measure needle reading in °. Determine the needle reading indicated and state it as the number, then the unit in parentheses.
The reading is 75 (°)
